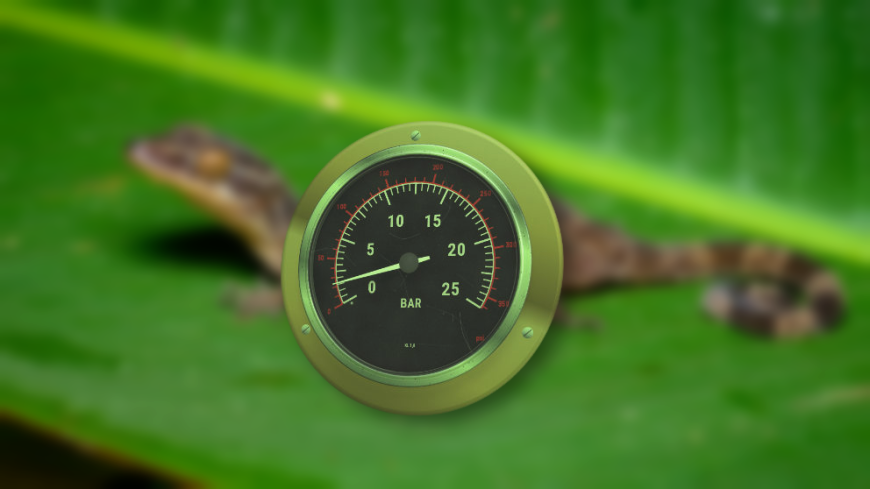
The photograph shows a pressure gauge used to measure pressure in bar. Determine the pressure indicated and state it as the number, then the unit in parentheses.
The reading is 1.5 (bar)
